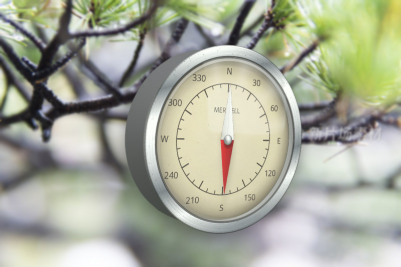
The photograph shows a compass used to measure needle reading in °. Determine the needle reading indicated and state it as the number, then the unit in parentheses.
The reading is 180 (°)
